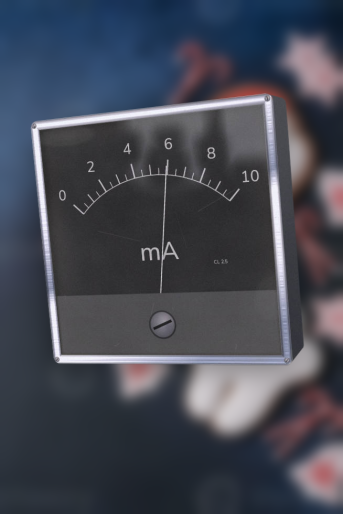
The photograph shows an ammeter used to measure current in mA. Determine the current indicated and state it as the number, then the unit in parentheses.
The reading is 6 (mA)
